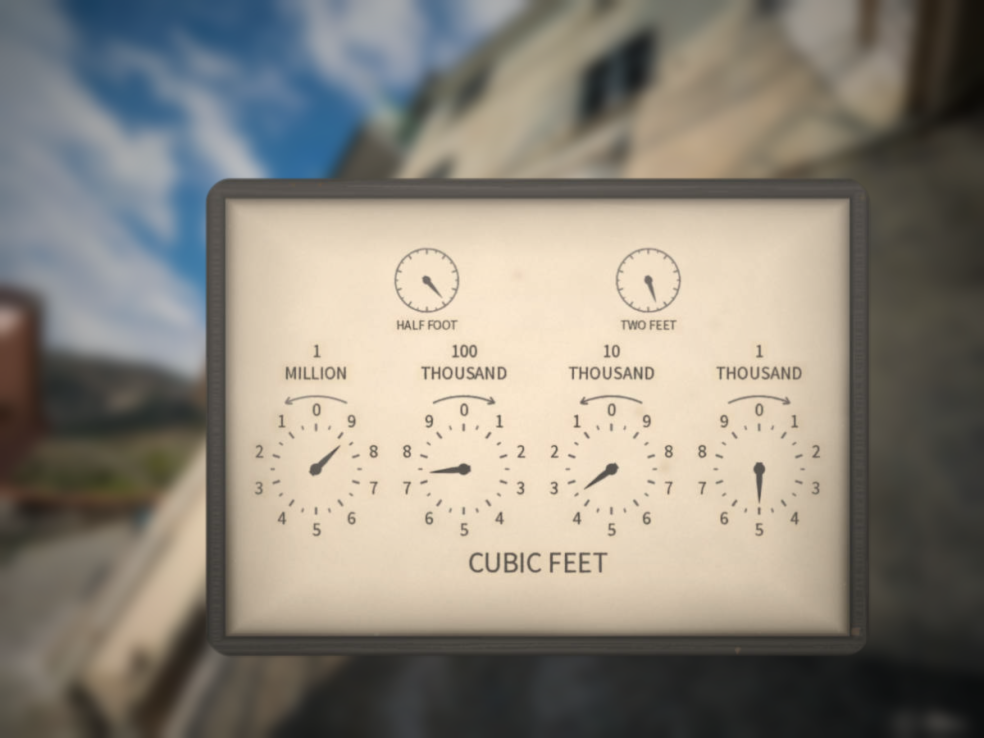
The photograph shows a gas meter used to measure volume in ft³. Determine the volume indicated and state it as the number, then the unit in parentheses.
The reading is 873500 (ft³)
